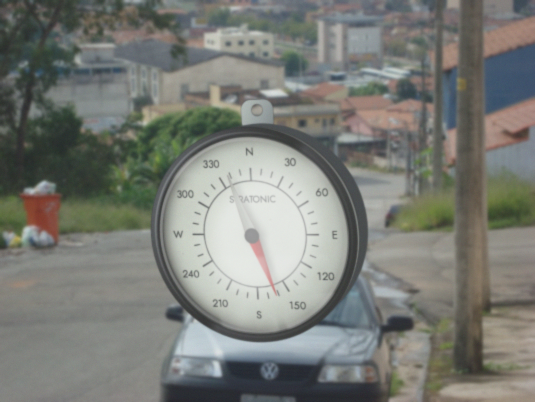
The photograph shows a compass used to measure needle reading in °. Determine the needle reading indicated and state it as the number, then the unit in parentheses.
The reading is 160 (°)
